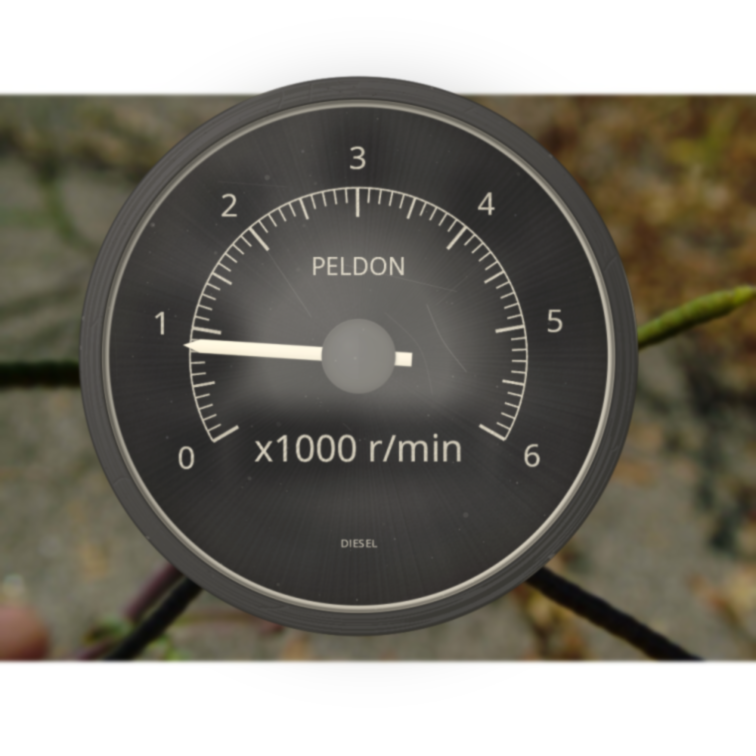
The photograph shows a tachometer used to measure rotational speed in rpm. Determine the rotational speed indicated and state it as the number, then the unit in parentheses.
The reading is 850 (rpm)
